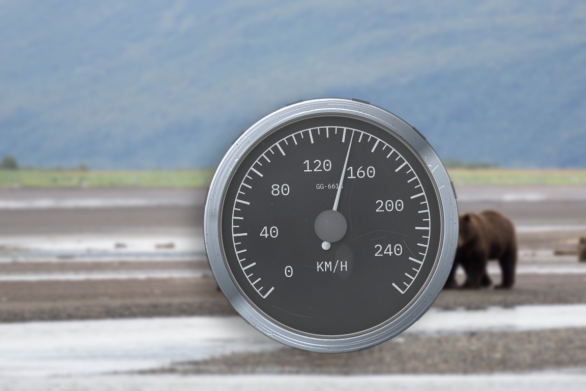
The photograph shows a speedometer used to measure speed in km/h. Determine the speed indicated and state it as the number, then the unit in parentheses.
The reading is 145 (km/h)
